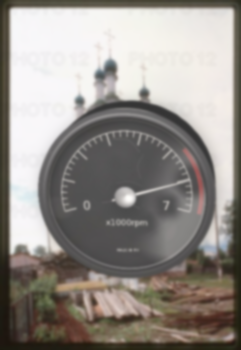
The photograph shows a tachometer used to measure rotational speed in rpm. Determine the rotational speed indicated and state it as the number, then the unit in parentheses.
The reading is 6000 (rpm)
